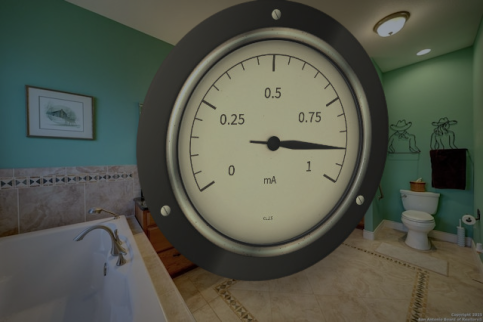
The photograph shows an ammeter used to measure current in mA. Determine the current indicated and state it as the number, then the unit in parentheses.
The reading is 0.9 (mA)
